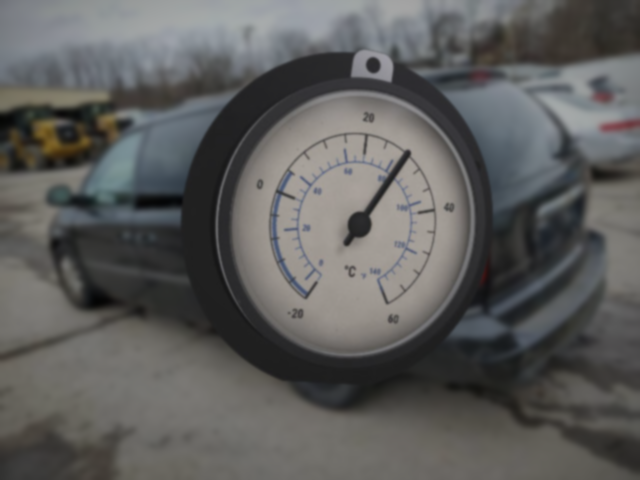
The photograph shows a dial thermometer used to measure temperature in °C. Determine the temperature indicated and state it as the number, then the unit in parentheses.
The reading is 28 (°C)
